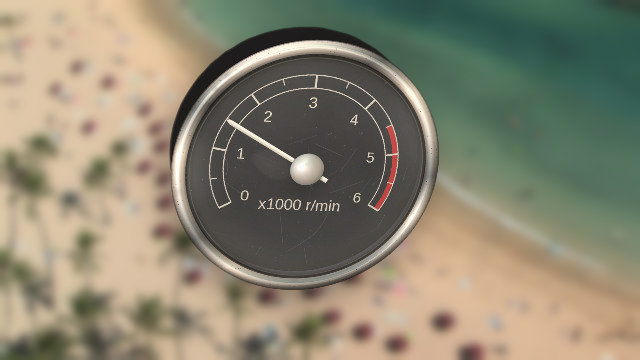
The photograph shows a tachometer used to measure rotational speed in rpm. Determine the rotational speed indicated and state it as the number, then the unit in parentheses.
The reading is 1500 (rpm)
